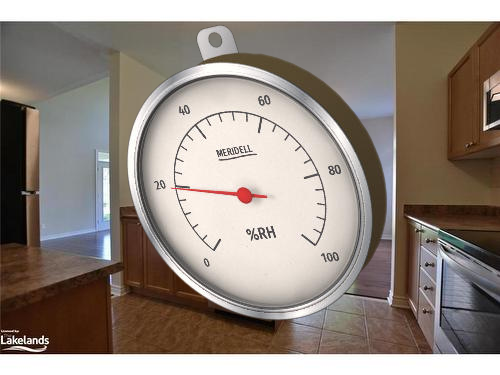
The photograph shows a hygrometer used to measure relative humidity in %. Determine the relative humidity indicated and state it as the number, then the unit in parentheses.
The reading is 20 (%)
